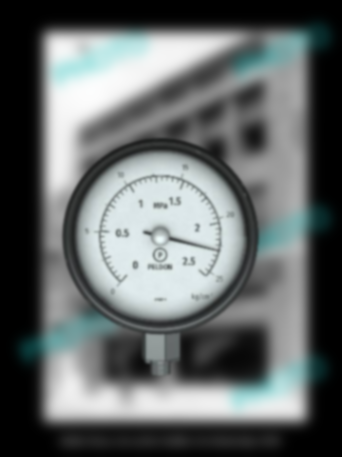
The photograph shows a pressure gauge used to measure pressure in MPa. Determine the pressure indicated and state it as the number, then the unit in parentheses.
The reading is 2.25 (MPa)
